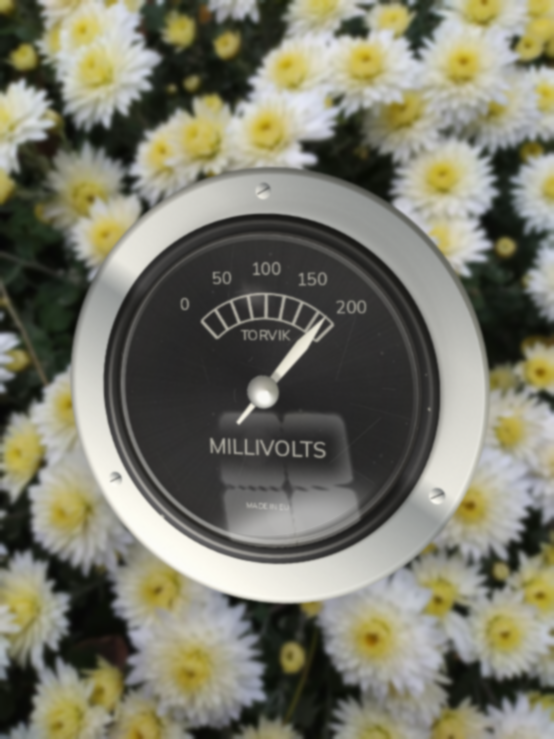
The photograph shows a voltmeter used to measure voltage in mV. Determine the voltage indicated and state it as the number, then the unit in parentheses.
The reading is 187.5 (mV)
